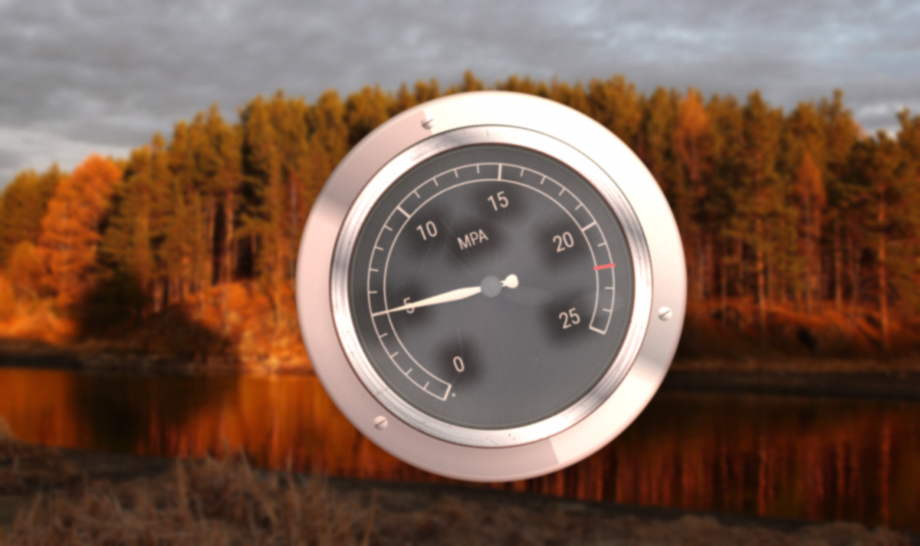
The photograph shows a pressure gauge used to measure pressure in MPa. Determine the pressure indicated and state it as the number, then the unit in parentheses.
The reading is 5 (MPa)
